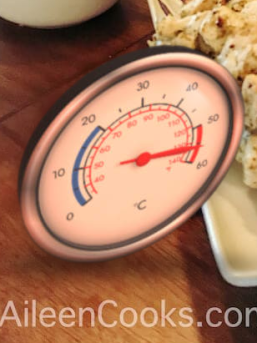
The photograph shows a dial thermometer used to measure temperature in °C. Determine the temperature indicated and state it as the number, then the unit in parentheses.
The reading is 55 (°C)
